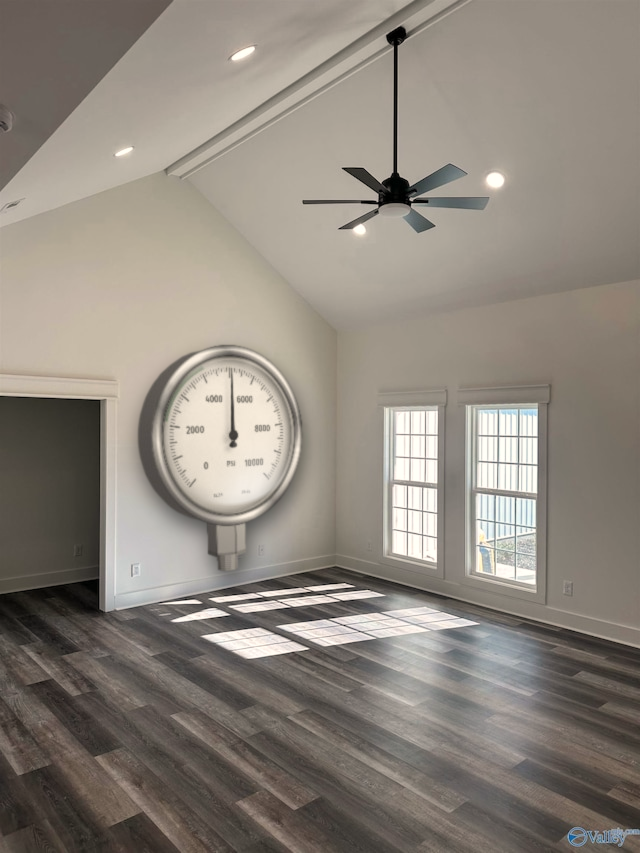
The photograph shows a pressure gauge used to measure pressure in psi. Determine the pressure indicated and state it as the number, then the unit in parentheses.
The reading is 5000 (psi)
